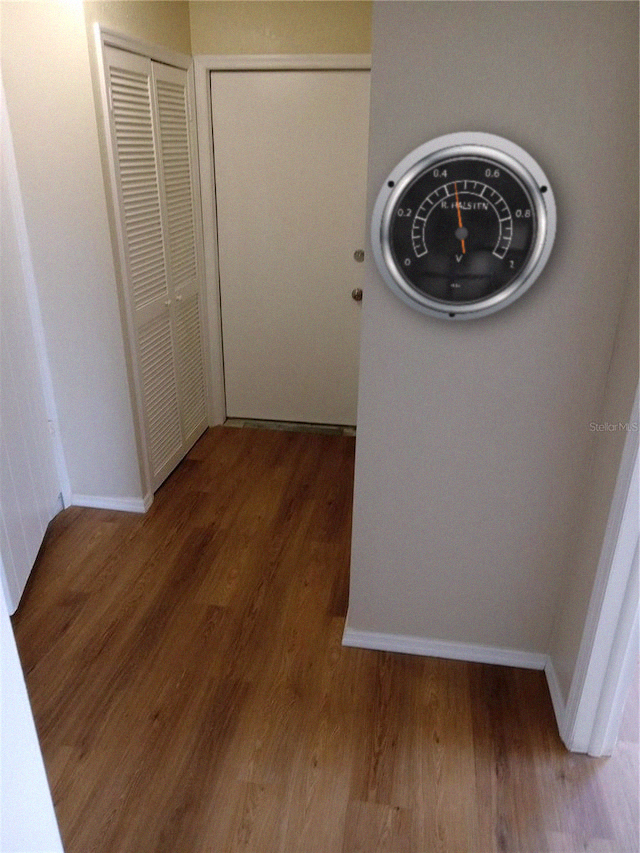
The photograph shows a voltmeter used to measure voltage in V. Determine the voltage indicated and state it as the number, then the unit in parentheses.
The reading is 0.45 (V)
